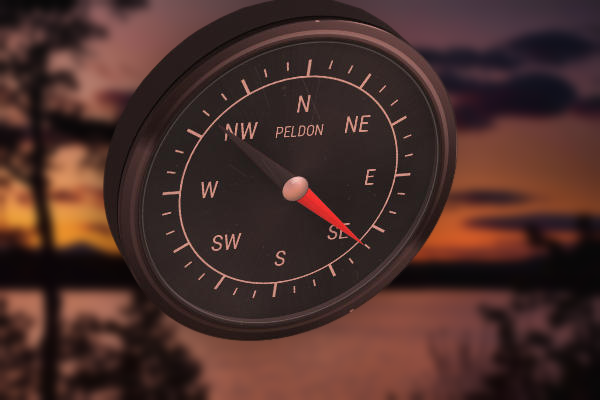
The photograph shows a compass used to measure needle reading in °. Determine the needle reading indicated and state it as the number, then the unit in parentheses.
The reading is 130 (°)
